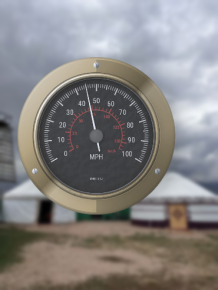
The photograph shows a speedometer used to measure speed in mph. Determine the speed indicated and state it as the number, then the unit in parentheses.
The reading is 45 (mph)
